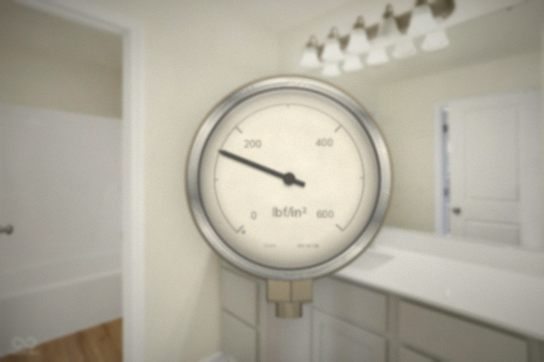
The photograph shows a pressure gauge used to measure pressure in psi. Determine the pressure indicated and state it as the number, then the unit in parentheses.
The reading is 150 (psi)
